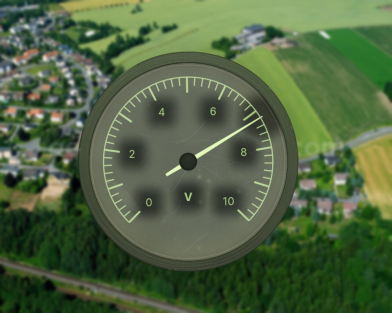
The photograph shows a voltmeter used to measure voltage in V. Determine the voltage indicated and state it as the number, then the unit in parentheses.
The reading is 7.2 (V)
